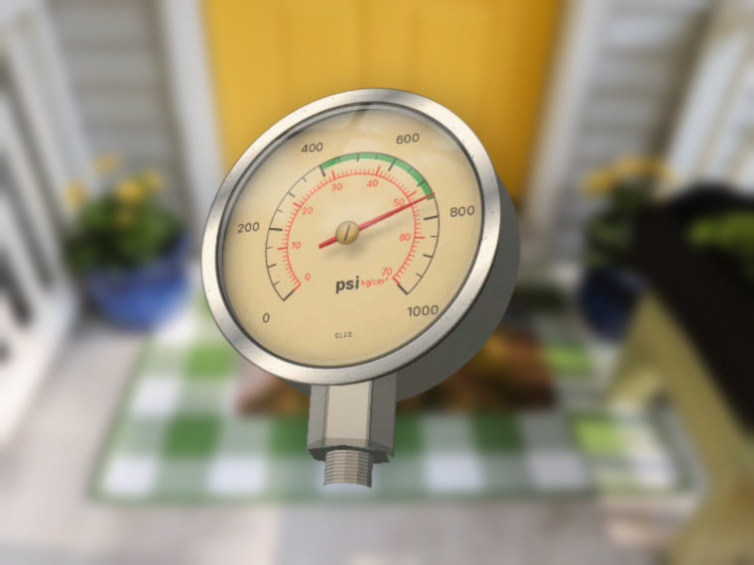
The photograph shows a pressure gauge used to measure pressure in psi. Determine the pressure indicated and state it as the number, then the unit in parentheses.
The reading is 750 (psi)
